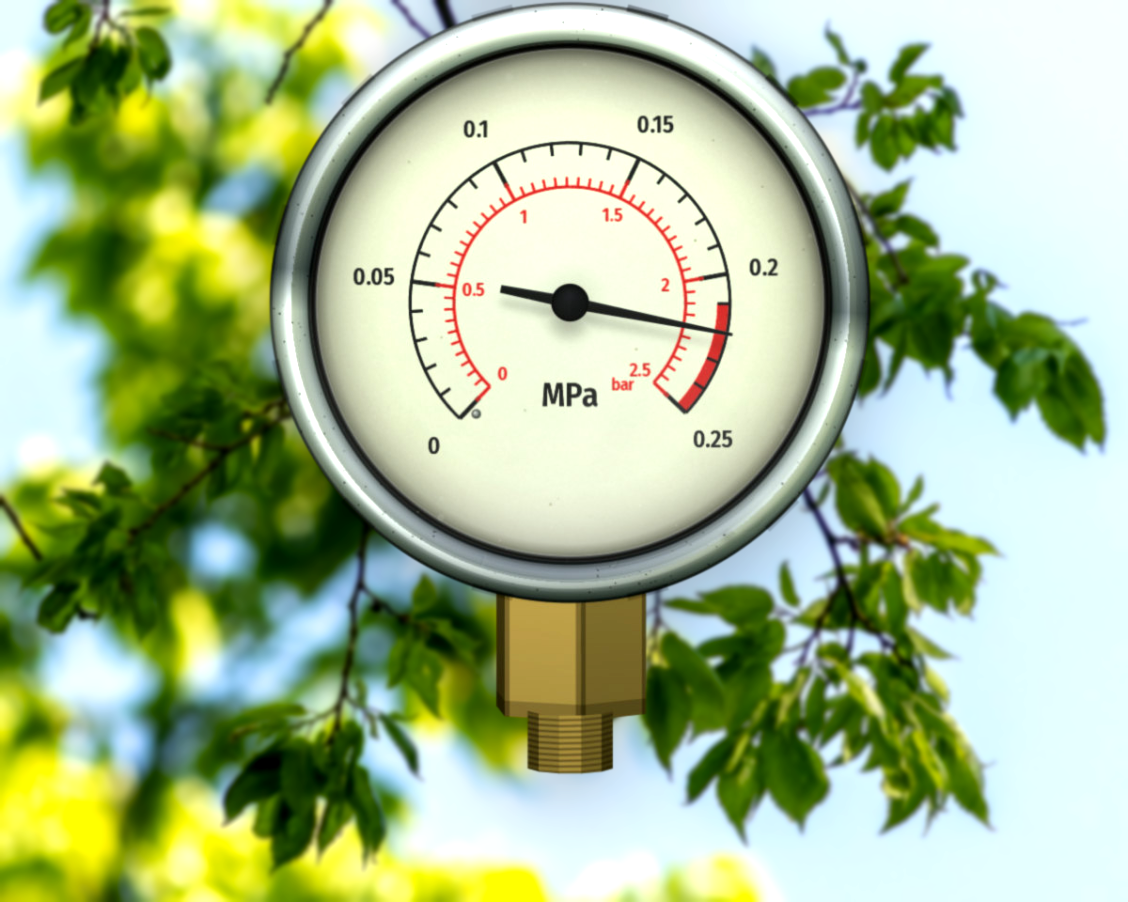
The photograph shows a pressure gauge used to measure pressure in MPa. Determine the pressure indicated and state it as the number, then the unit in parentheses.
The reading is 0.22 (MPa)
